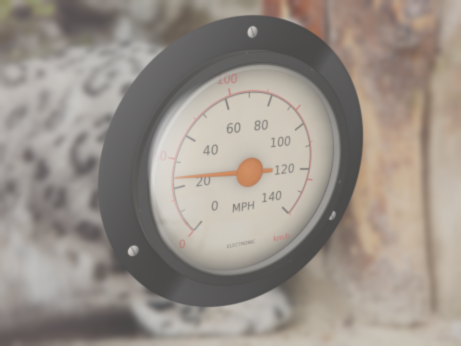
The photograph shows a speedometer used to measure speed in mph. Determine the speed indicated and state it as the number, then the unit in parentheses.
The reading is 25 (mph)
